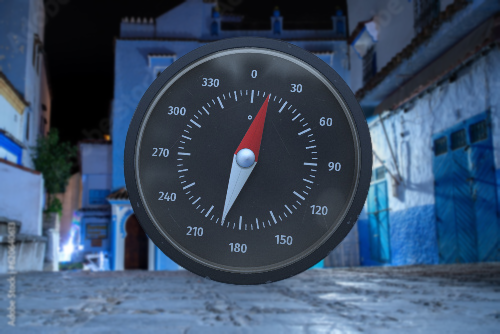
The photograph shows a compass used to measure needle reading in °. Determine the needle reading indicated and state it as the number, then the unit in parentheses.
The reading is 15 (°)
